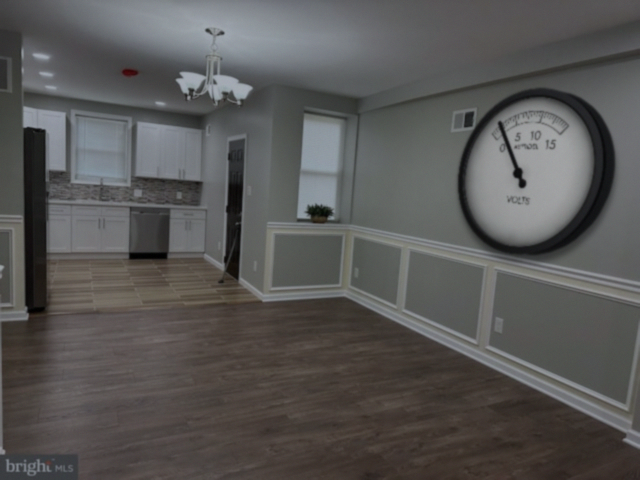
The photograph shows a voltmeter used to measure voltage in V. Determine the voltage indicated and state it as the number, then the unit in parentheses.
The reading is 2.5 (V)
